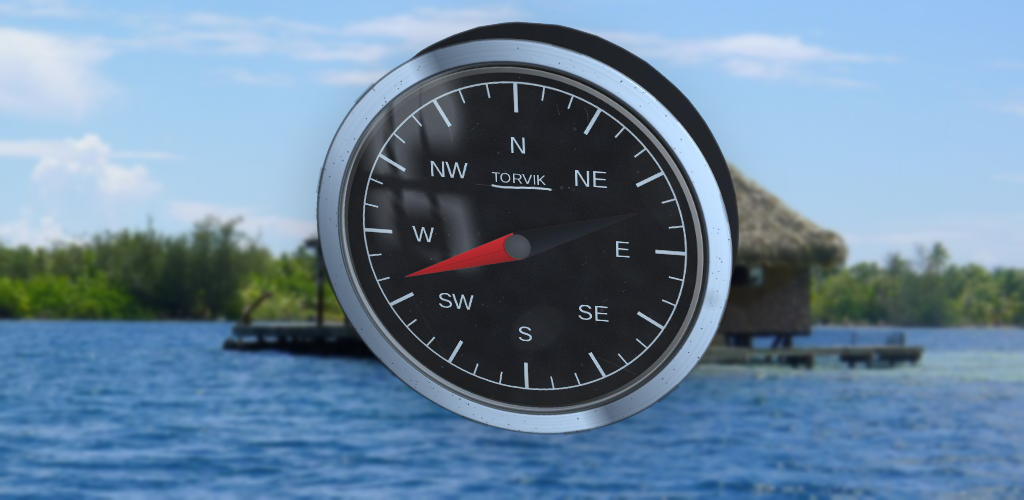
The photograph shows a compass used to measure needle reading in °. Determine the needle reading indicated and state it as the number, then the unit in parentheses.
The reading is 250 (°)
